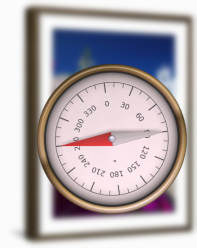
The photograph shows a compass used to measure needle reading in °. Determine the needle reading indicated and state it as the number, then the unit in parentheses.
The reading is 270 (°)
